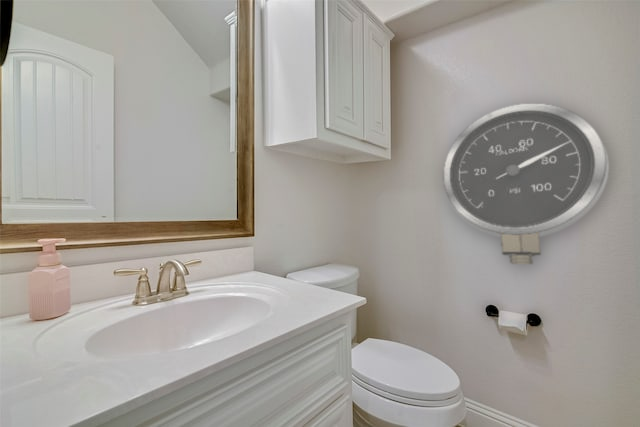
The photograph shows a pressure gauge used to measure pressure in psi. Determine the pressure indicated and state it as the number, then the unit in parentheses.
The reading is 75 (psi)
